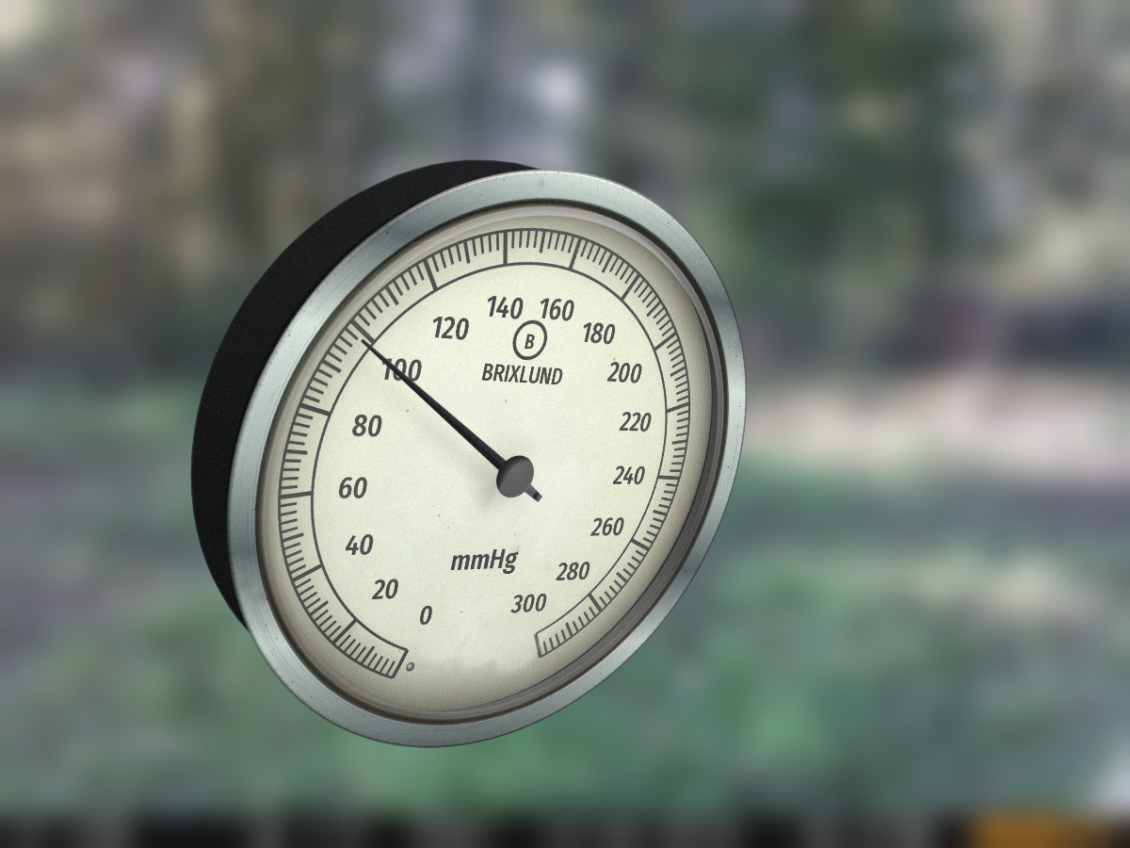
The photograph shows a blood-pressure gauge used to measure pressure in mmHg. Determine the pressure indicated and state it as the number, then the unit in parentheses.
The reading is 98 (mmHg)
